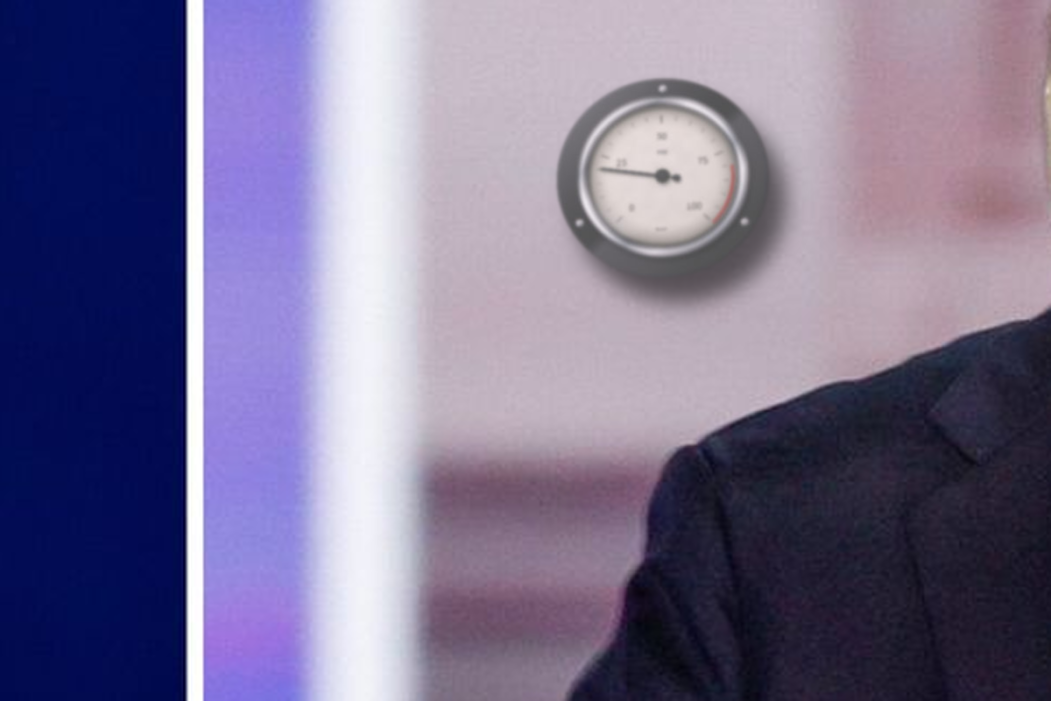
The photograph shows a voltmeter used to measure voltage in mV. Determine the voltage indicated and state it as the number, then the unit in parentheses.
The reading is 20 (mV)
